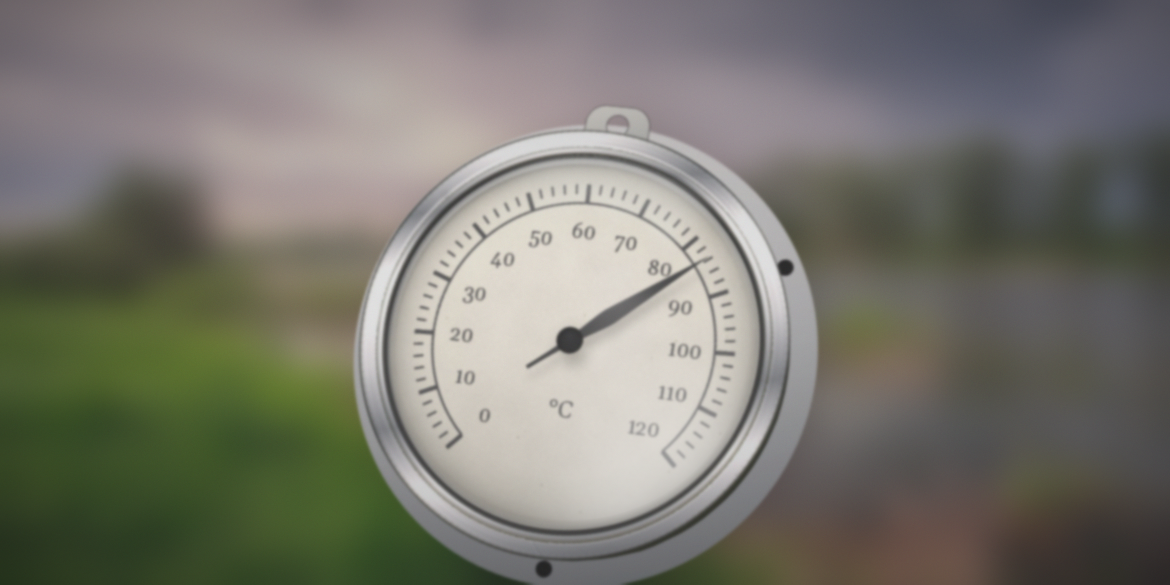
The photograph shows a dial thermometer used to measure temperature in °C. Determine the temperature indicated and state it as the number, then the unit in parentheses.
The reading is 84 (°C)
